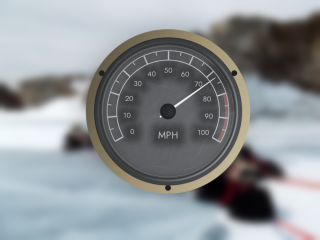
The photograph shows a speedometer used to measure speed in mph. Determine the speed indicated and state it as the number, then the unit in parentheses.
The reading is 72.5 (mph)
